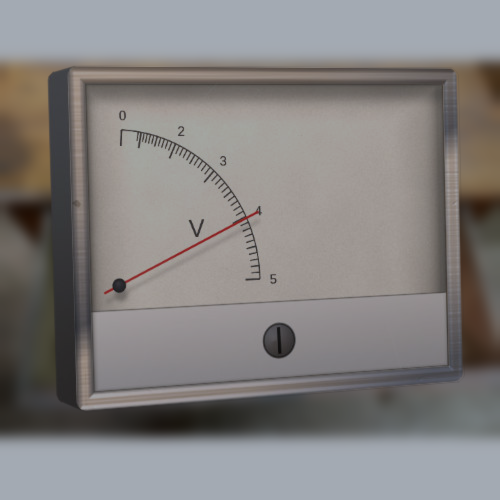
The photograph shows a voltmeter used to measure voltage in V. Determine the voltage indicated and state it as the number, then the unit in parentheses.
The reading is 4 (V)
